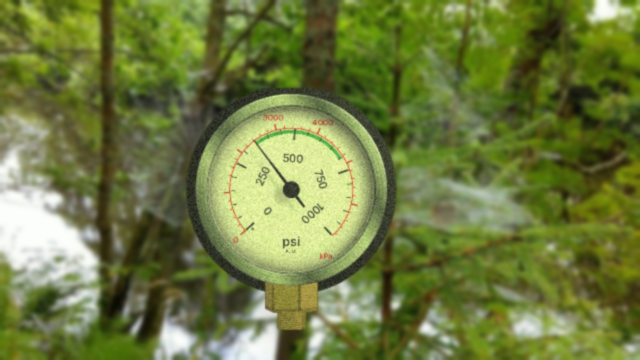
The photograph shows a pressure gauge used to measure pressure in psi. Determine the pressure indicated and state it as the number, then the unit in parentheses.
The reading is 350 (psi)
